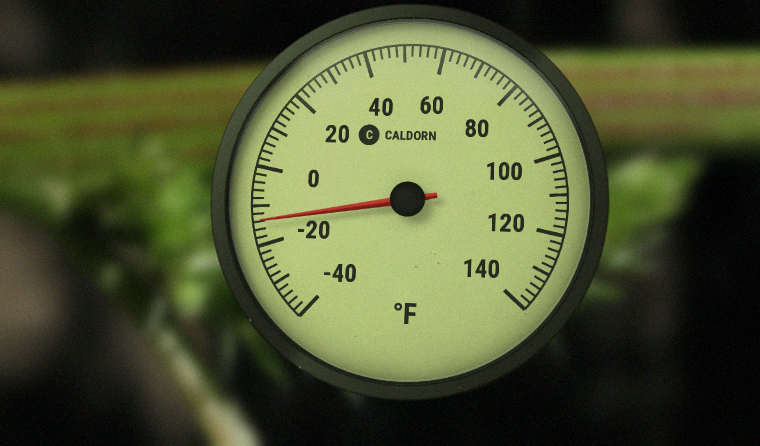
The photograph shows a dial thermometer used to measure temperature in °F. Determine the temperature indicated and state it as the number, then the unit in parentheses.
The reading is -14 (°F)
